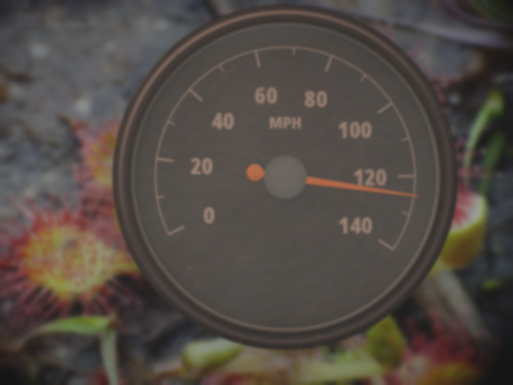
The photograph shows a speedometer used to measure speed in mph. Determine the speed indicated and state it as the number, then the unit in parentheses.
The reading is 125 (mph)
